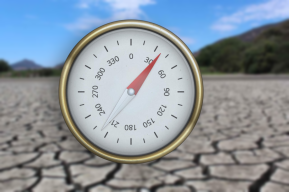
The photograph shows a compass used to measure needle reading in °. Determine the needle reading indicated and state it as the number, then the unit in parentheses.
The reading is 37.5 (°)
